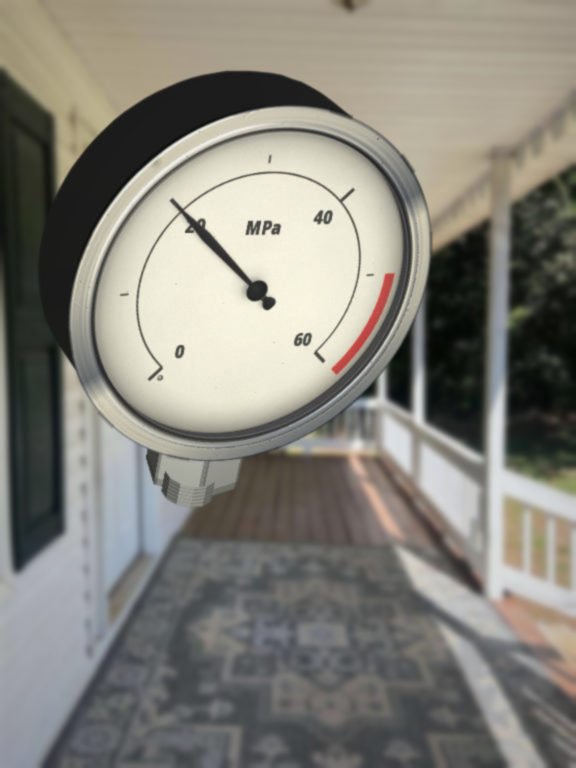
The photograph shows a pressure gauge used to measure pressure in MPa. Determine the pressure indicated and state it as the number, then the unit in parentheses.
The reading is 20 (MPa)
